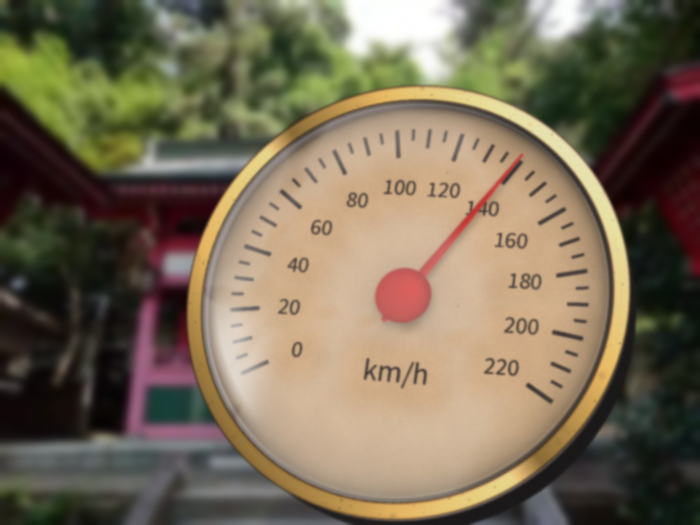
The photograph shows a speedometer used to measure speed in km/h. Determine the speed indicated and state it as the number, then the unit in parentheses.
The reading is 140 (km/h)
